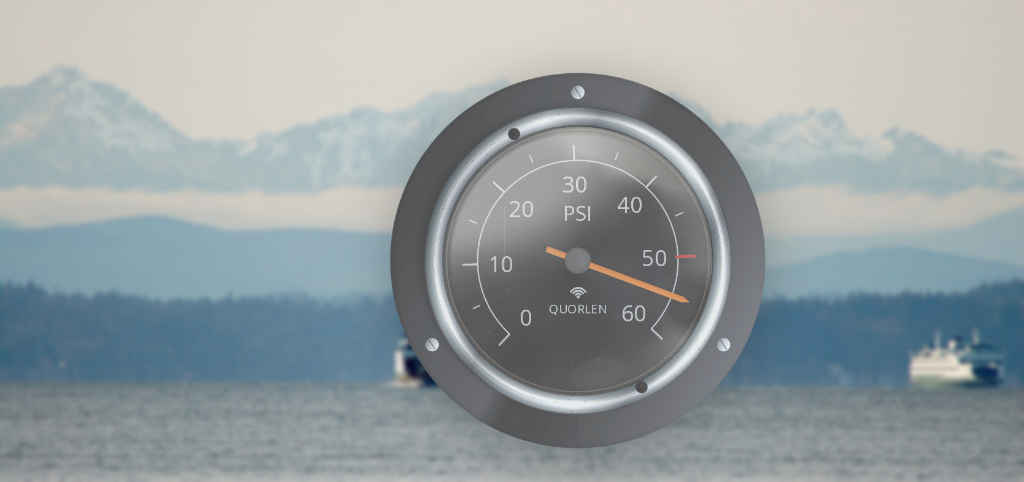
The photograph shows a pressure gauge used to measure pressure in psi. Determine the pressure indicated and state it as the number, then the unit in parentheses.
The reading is 55 (psi)
